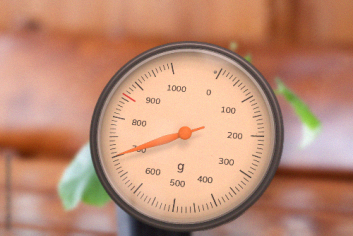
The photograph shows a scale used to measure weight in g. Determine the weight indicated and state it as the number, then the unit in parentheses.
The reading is 700 (g)
